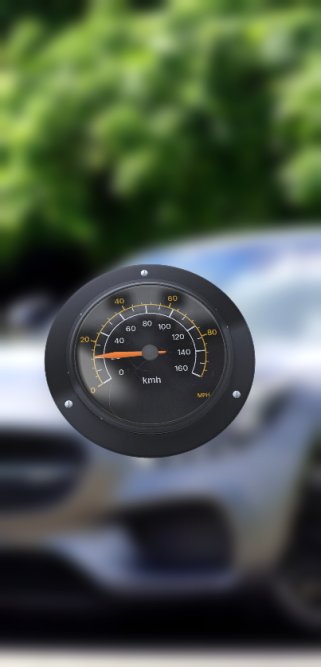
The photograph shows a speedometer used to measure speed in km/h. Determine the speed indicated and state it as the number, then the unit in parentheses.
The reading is 20 (km/h)
